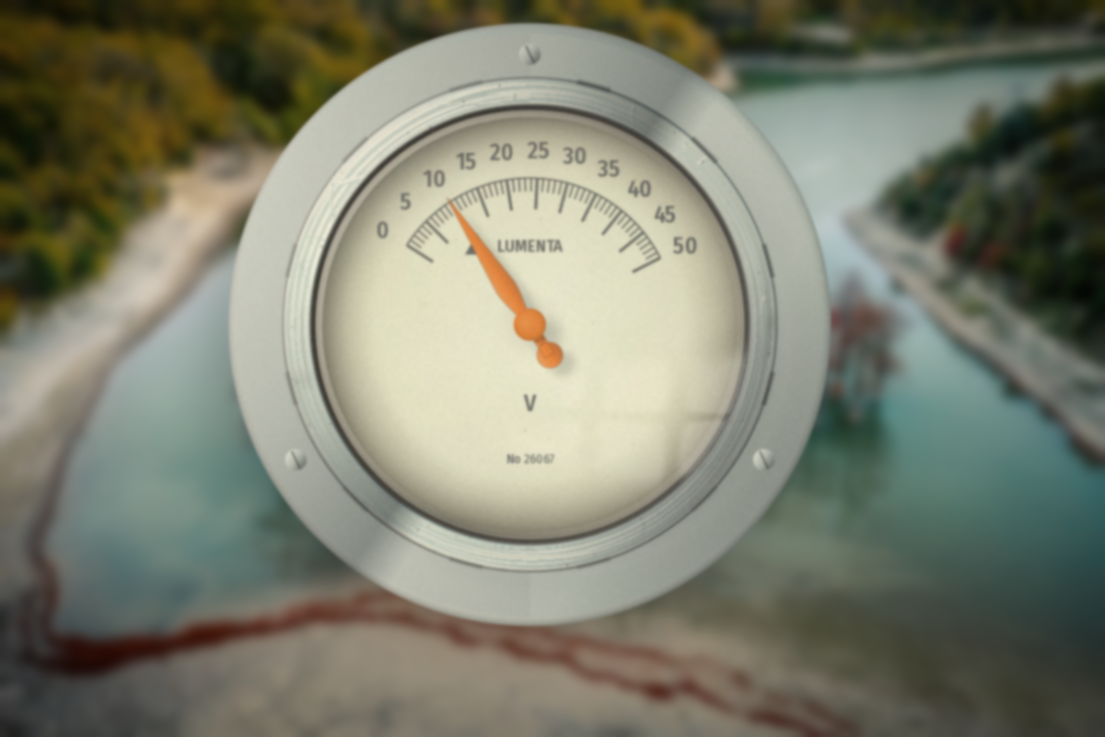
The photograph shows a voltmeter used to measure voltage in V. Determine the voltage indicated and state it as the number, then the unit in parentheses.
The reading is 10 (V)
